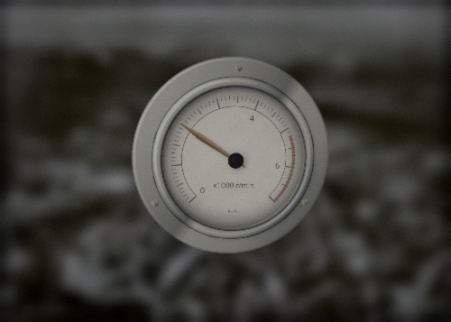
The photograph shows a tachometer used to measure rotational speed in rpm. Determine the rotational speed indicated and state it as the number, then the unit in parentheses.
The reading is 2000 (rpm)
